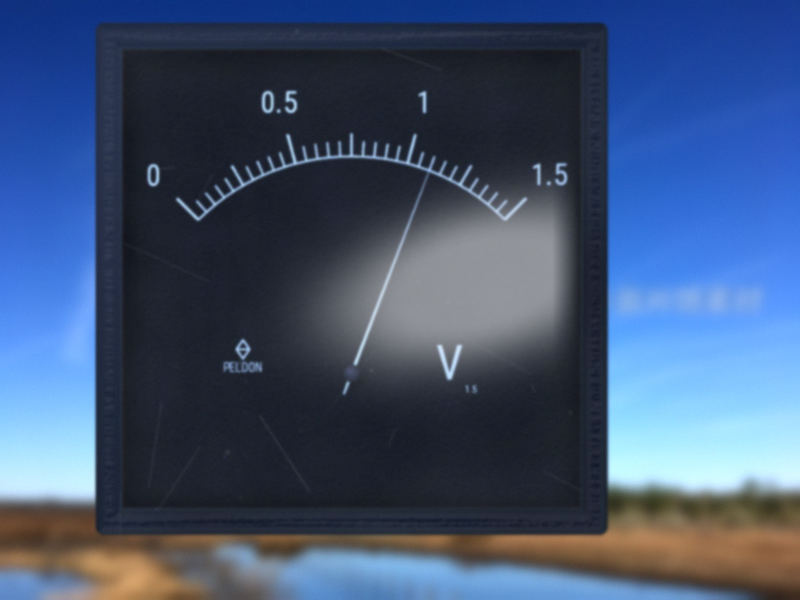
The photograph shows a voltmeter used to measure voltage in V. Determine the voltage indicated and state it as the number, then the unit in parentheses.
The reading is 1.1 (V)
